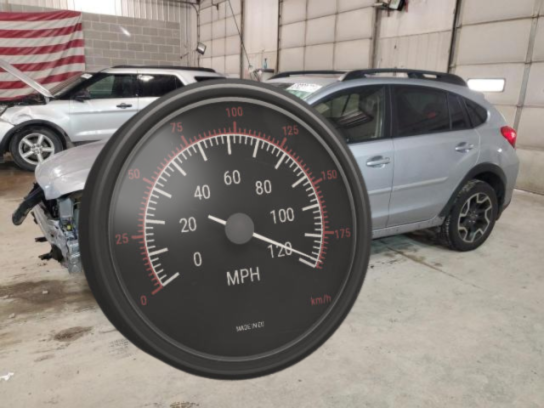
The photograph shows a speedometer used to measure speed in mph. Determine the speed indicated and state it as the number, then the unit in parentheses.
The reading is 118 (mph)
